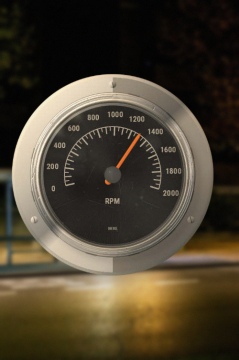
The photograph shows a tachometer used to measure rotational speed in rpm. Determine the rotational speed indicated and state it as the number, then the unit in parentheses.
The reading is 1300 (rpm)
